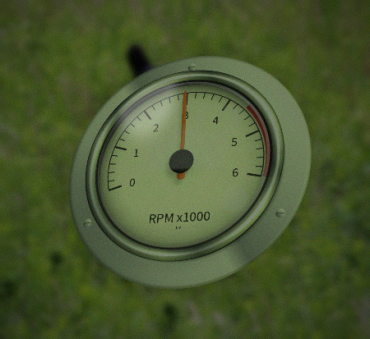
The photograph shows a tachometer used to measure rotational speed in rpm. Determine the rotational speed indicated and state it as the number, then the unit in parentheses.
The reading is 3000 (rpm)
